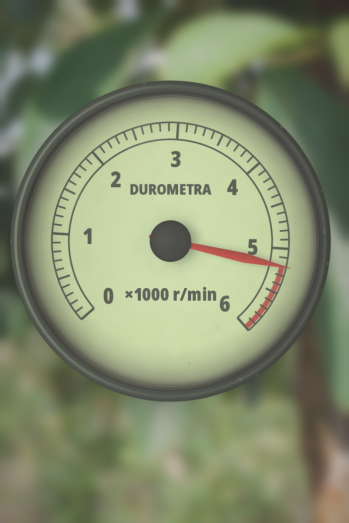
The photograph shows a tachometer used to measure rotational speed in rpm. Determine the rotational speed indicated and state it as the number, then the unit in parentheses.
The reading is 5200 (rpm)
